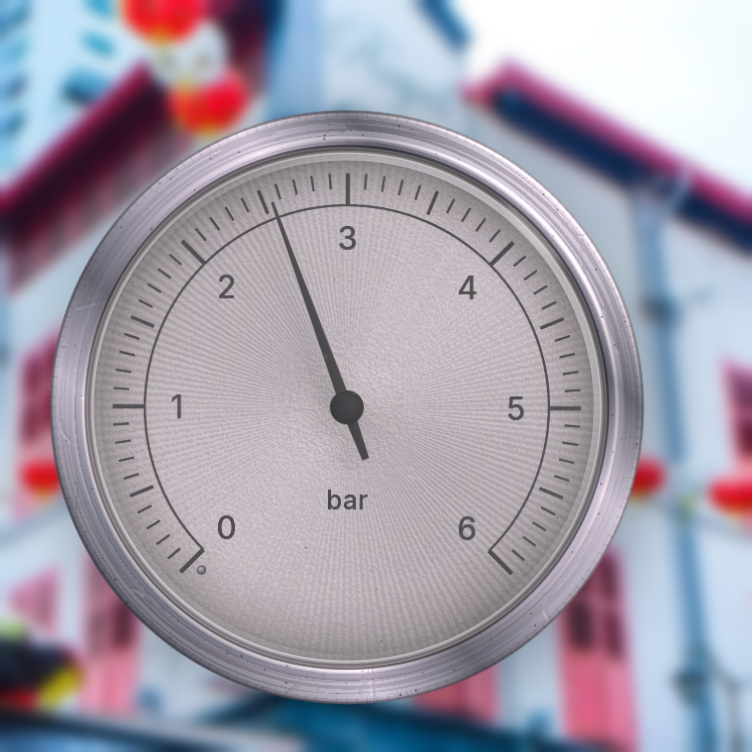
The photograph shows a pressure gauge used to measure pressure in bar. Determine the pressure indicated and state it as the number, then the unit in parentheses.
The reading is 2.55 (bar)
